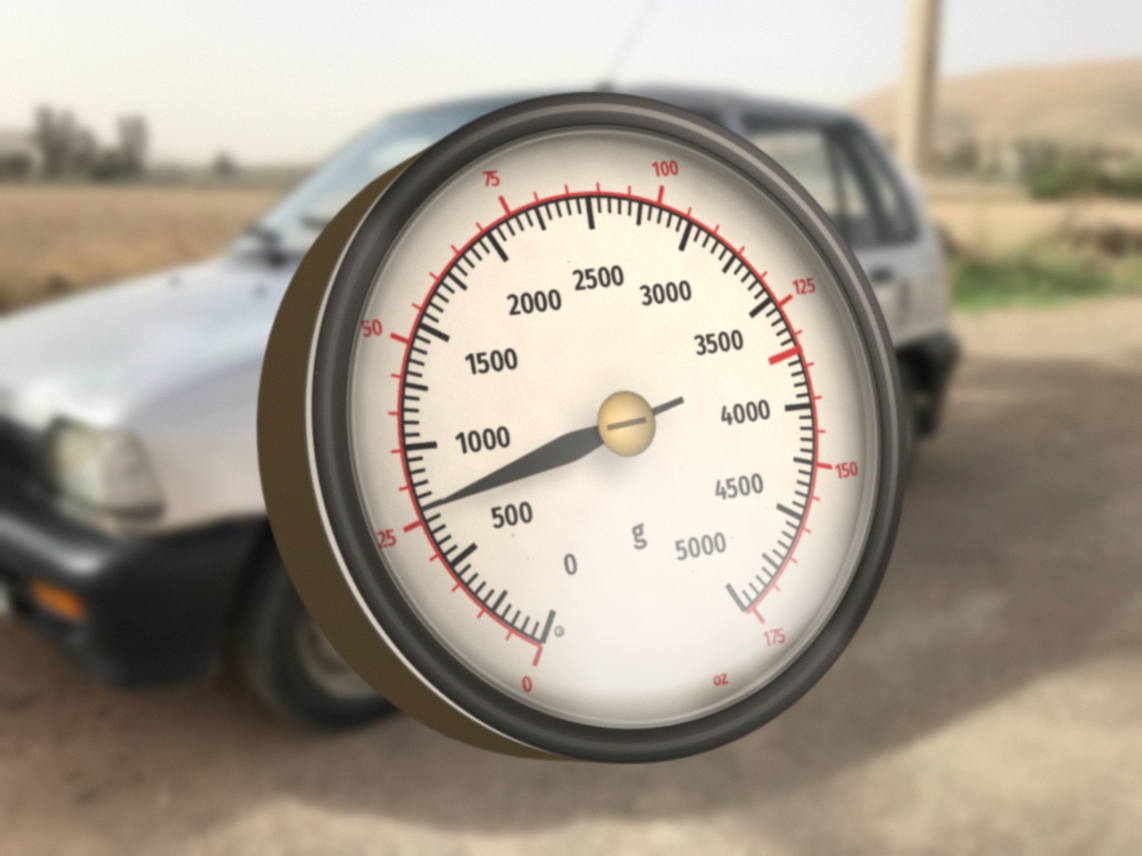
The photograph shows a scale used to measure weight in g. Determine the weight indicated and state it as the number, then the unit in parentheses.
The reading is 750 (g)
